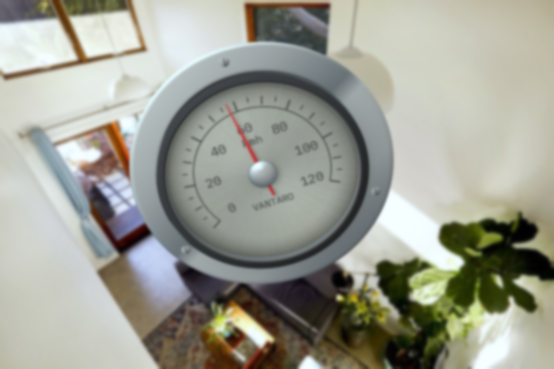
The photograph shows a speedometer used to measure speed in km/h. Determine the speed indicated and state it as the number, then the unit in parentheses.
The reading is 57.5 (km/h)
